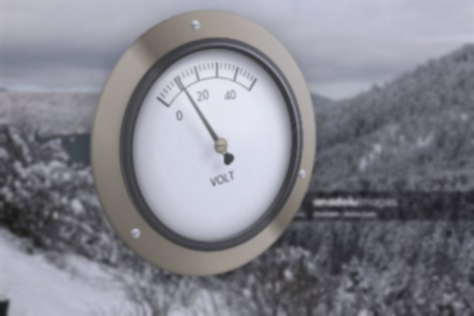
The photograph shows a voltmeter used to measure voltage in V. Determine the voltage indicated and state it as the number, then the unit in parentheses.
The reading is 10 (V)
